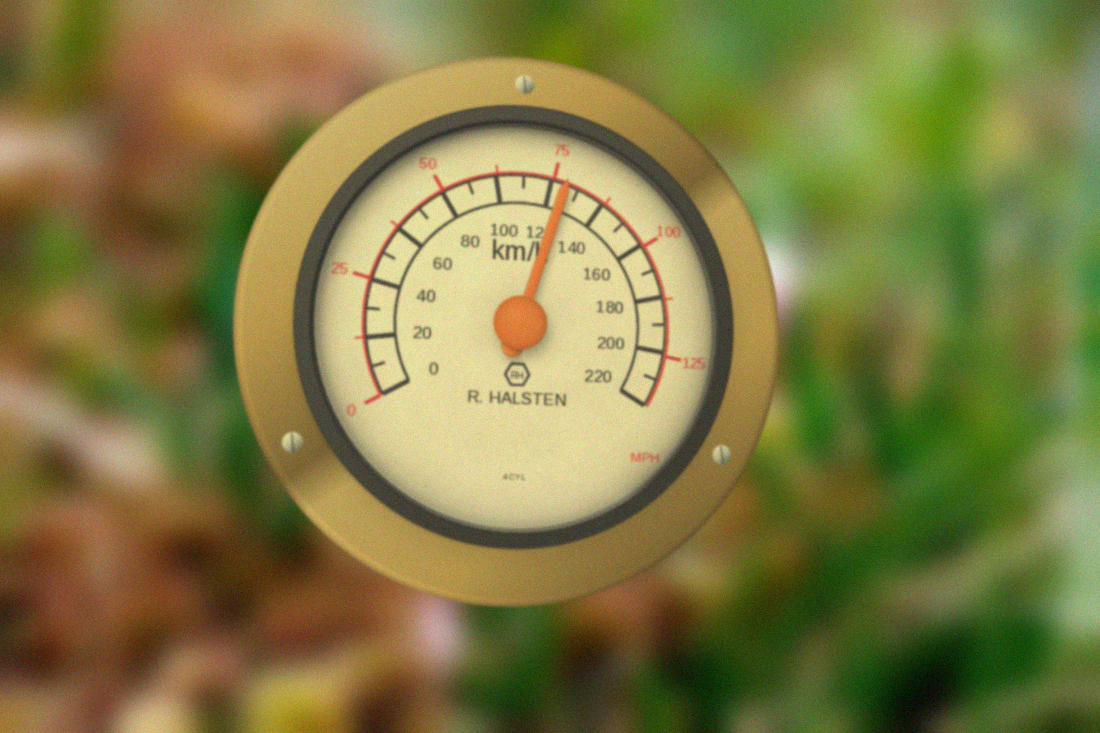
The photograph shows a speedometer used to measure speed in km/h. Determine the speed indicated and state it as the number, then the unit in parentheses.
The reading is 125 (km/h)
